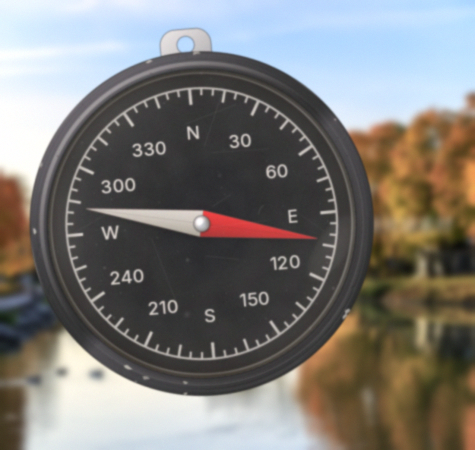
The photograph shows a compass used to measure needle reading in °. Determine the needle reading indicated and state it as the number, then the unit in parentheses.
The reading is 102.5 (°)
